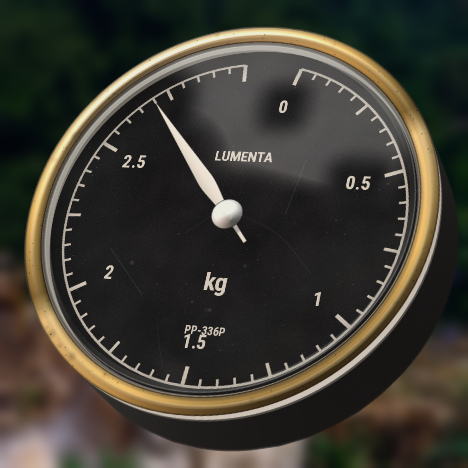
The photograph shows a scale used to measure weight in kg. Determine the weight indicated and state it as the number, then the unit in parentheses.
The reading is 2.7 (kg)
